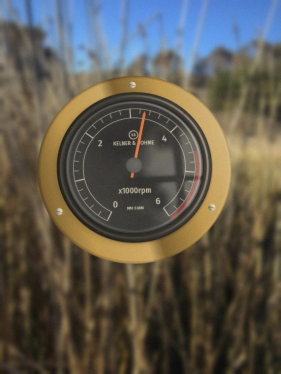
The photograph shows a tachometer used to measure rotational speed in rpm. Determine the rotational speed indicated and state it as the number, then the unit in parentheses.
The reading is 3300 (rpm)
